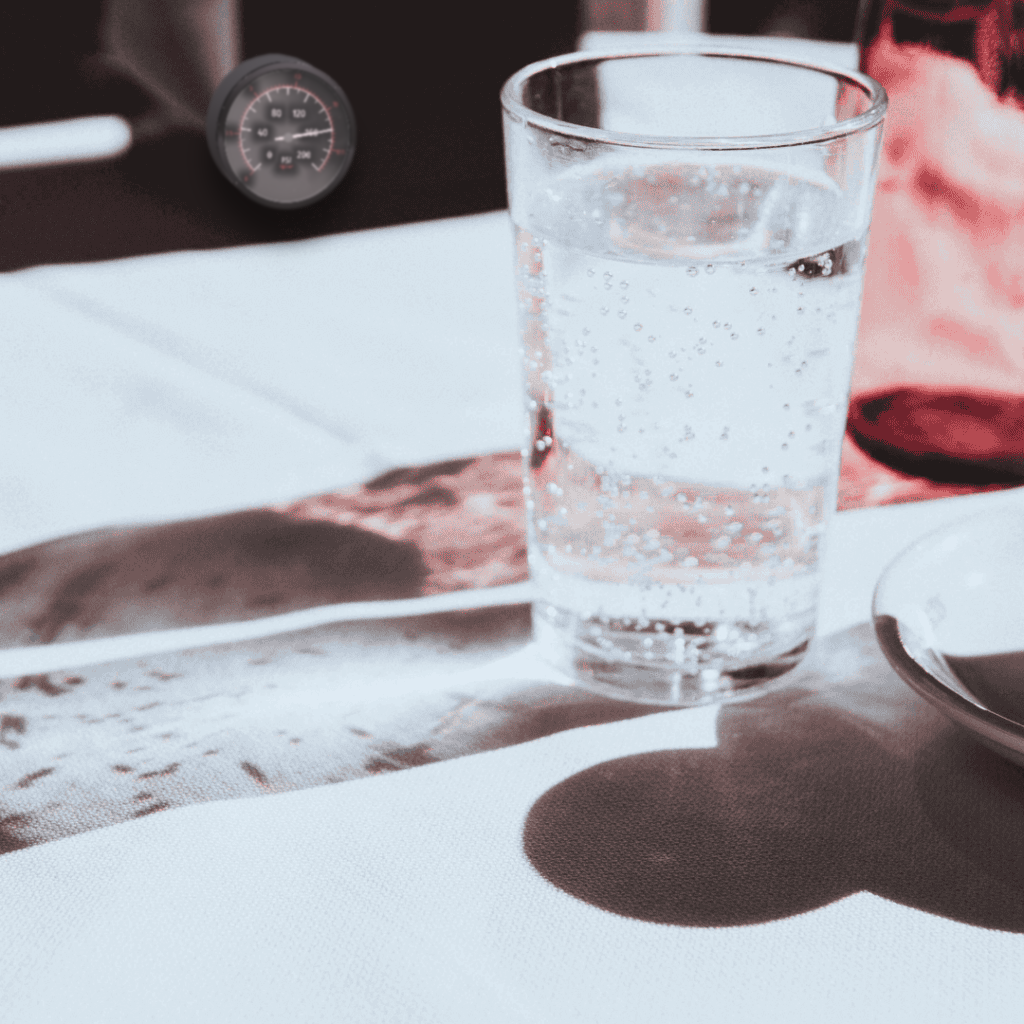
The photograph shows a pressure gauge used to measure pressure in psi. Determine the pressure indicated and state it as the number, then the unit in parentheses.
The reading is 160 (psi)
